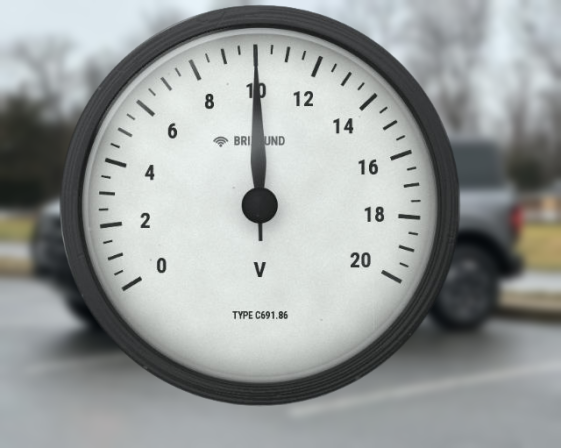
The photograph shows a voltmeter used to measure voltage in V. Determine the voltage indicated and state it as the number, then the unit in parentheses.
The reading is 10 (V)
